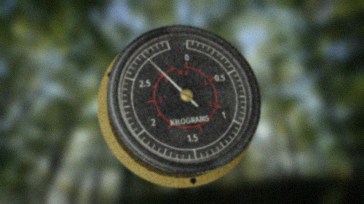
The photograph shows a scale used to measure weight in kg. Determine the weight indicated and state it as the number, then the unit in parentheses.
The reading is 2.75 (kg)
